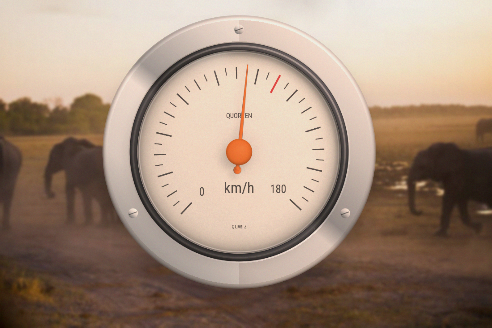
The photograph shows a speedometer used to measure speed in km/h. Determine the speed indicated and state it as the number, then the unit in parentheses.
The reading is 95 (km/h)
